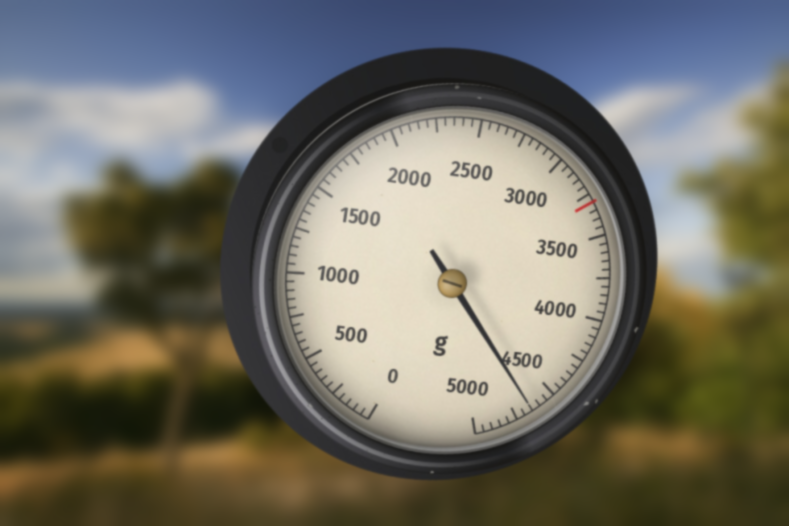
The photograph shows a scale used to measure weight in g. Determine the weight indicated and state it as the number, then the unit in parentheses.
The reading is 4650 (g)
